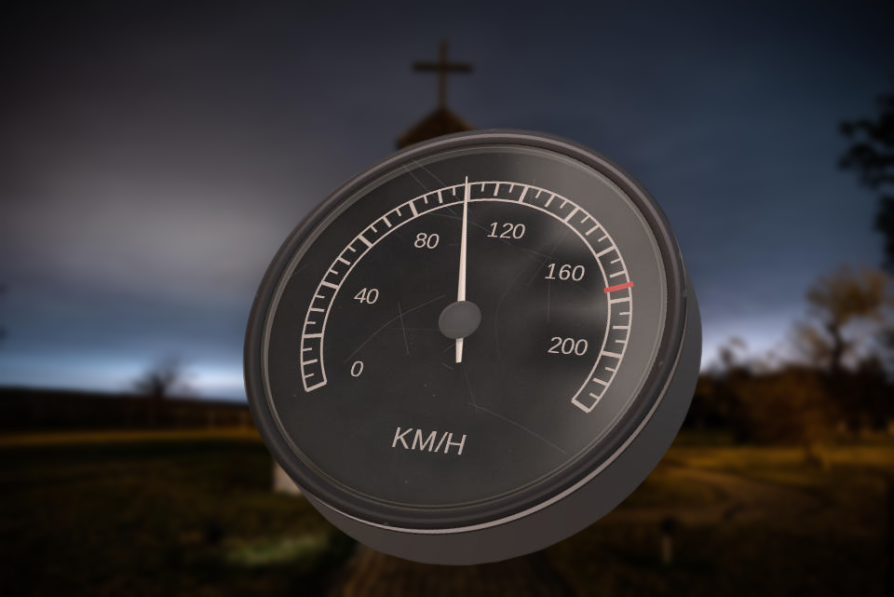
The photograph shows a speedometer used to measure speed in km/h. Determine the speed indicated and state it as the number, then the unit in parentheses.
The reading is 100 (km/h)
